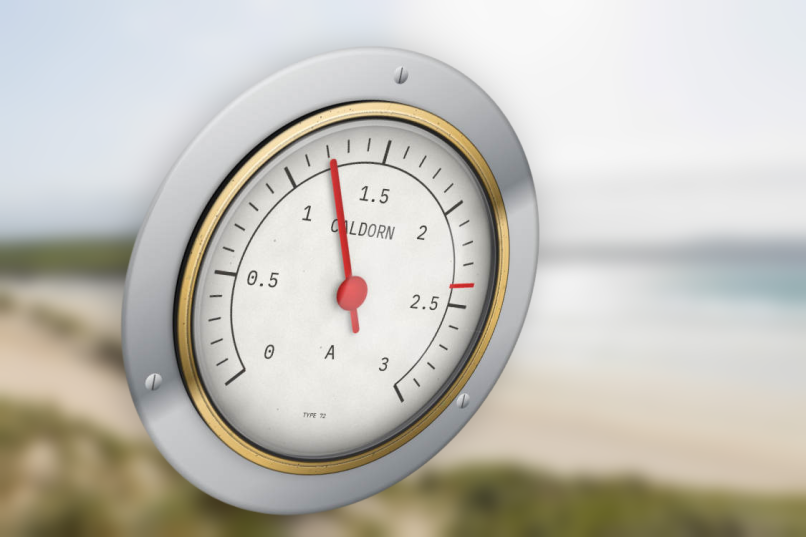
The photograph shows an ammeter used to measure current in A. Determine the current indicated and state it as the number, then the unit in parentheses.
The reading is 1.2 (A)
